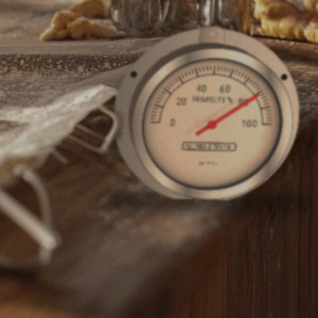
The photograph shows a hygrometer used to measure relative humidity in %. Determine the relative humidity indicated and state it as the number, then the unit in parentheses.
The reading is 80 (%)
